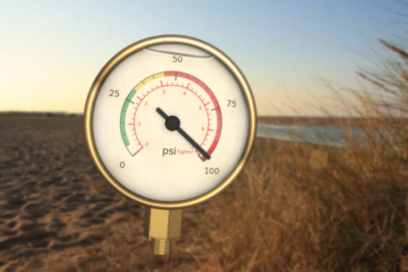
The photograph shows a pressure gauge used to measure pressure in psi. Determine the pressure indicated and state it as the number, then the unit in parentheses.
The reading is 97.5 (psi)
